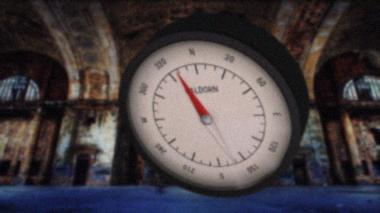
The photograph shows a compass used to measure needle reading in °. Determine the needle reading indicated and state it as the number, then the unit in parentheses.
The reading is 340 (°)
